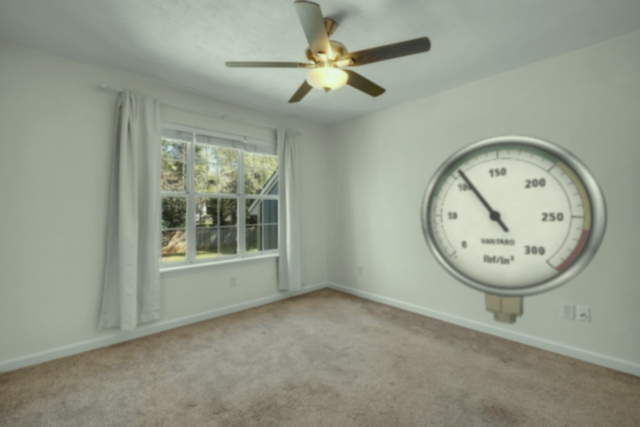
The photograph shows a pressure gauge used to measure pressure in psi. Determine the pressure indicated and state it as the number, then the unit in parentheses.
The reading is 110 (psi)
